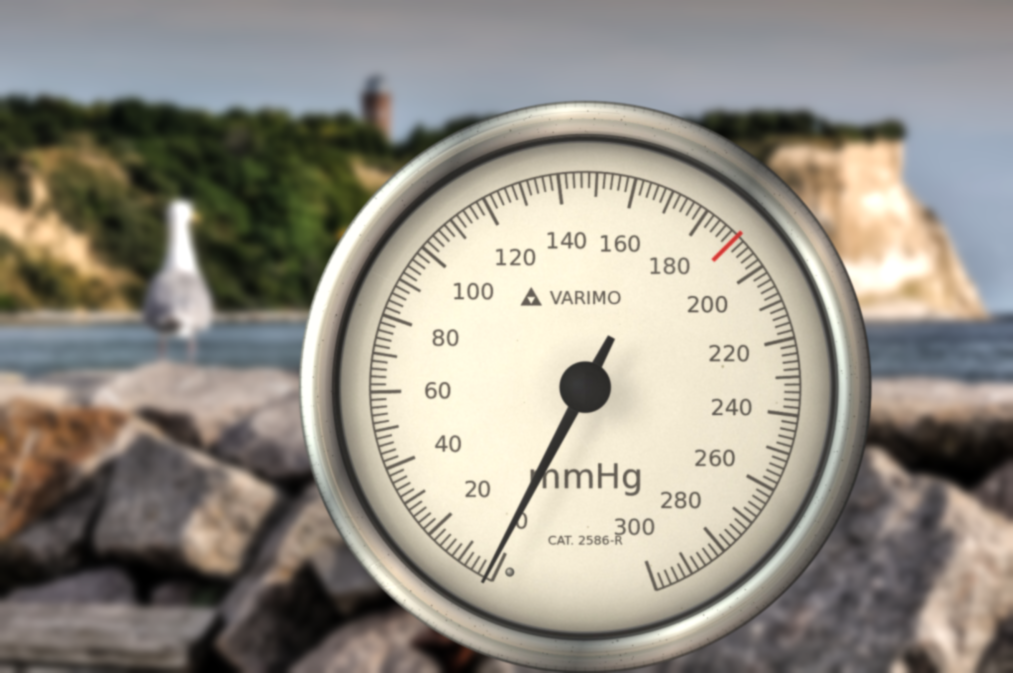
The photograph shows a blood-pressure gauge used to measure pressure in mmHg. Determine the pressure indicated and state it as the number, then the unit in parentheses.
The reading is 2 (mmHg)
